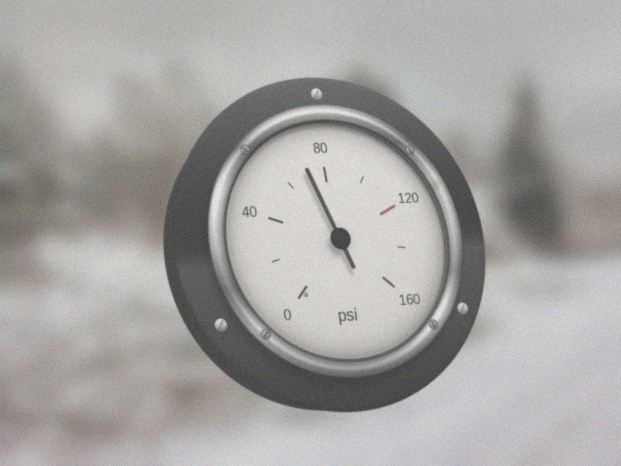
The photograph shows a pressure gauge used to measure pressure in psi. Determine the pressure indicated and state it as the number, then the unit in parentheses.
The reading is 70 (psi)
